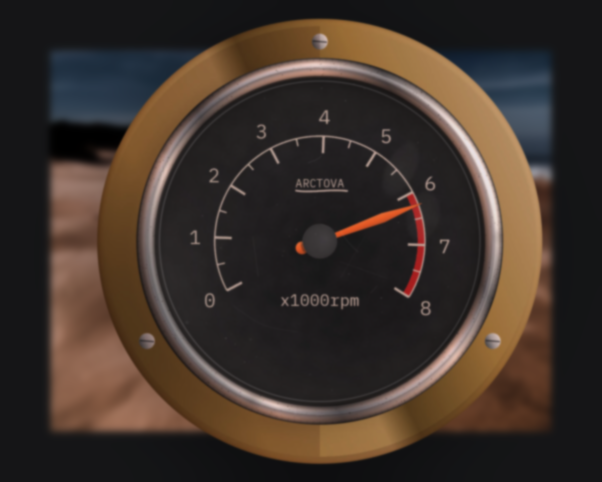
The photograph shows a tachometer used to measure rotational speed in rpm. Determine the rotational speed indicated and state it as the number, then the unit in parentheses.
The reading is 6250 (rpm)
